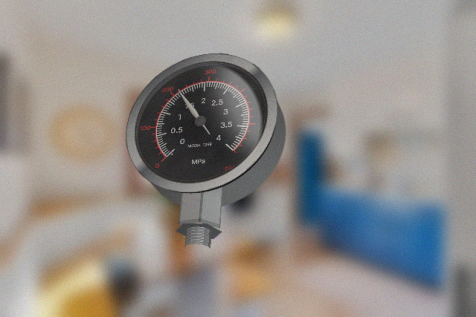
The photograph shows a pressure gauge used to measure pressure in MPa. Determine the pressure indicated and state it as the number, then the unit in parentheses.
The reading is 1.5 (MPa)
